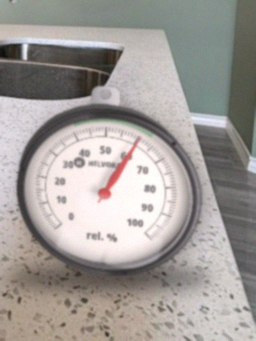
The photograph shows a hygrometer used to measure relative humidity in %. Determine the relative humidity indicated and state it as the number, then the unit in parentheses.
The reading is 60 (%)
